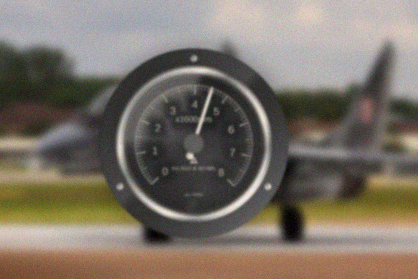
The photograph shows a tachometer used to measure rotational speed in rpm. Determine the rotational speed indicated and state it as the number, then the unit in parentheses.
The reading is 4500 (rpm)
